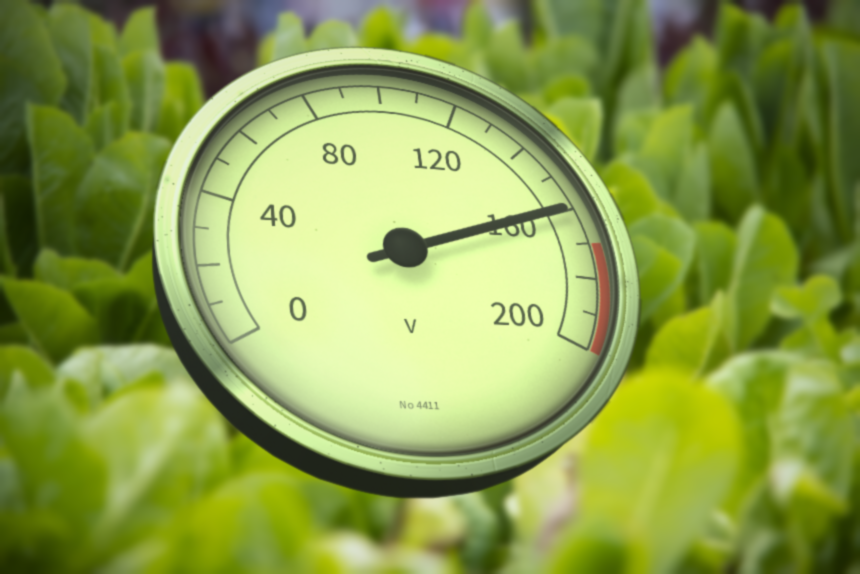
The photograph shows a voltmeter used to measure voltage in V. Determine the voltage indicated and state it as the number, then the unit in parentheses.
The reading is 160 (V)
